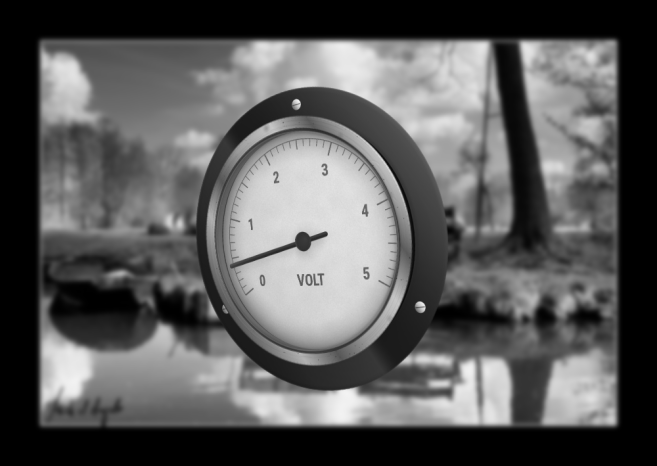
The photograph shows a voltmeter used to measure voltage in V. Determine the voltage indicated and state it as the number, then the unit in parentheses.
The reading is 0.4 (V)
